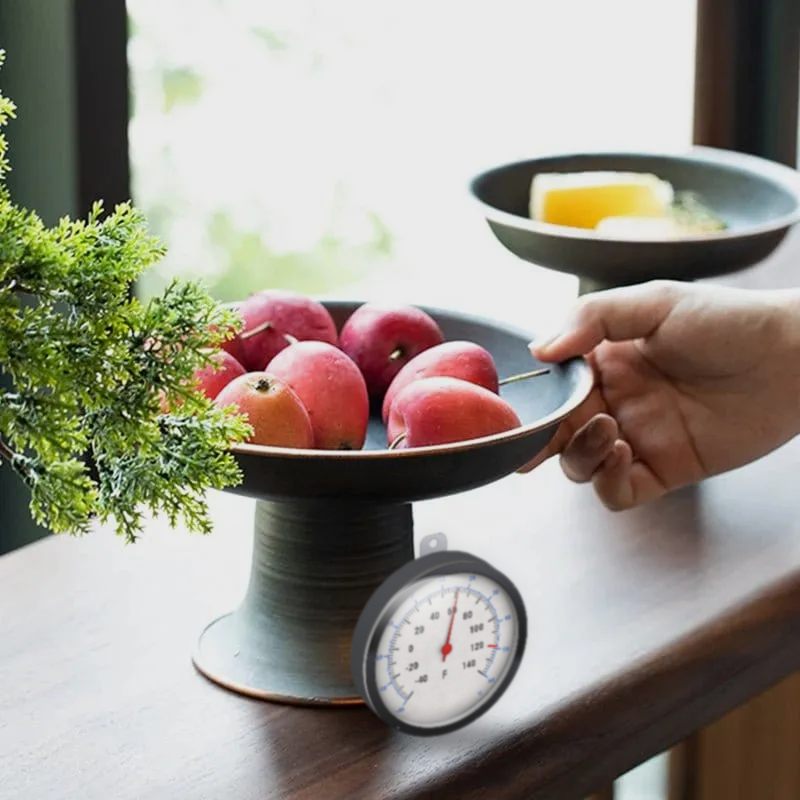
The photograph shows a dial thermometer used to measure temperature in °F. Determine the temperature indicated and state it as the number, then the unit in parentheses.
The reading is 60 (°F)
